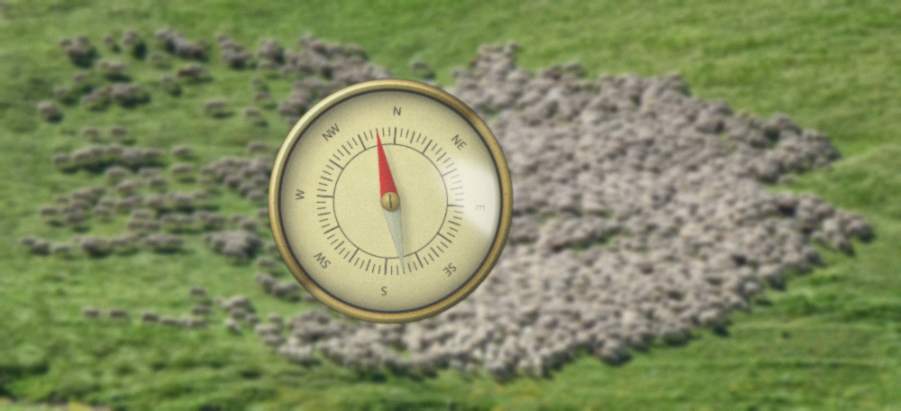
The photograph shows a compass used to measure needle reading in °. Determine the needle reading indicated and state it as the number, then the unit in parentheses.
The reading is 345 (°)
